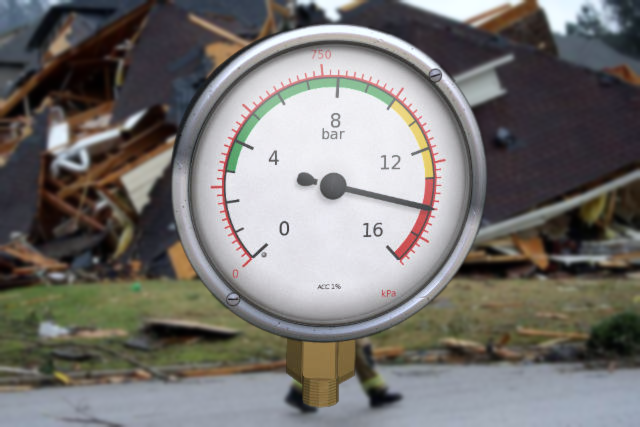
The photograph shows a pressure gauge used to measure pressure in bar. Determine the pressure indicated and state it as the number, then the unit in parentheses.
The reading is 14 (bar)
